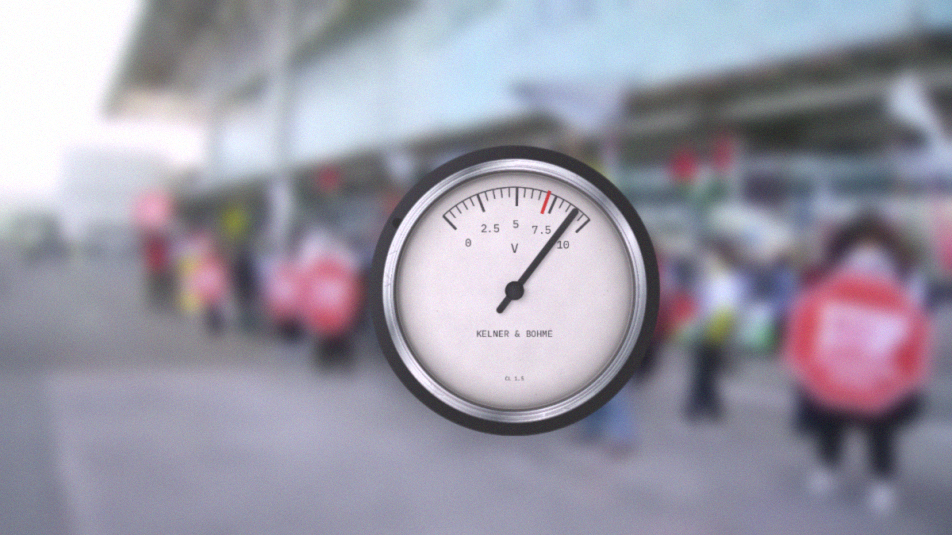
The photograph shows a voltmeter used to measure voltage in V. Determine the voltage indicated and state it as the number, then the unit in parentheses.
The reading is 9 (V)
